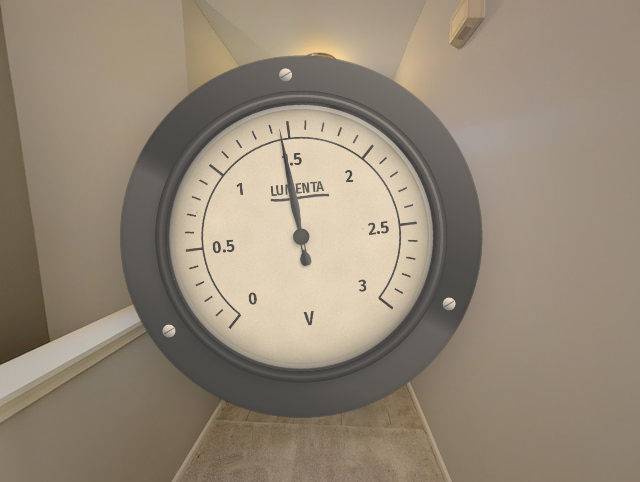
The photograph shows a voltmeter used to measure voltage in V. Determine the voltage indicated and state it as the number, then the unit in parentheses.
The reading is 1.45 (V)
